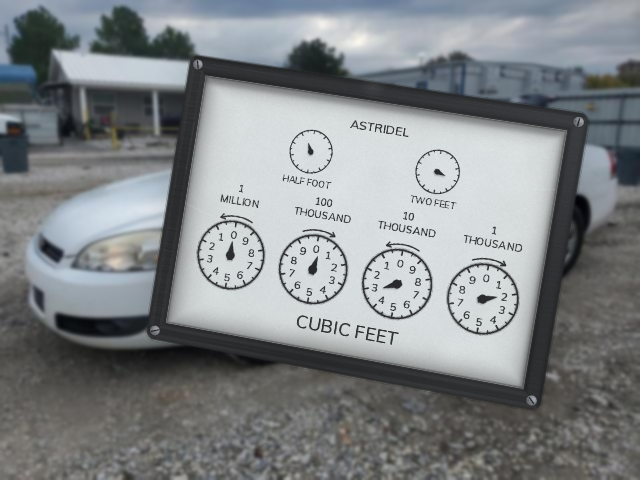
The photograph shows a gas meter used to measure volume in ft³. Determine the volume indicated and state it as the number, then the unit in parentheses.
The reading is 3200 (ft³)
